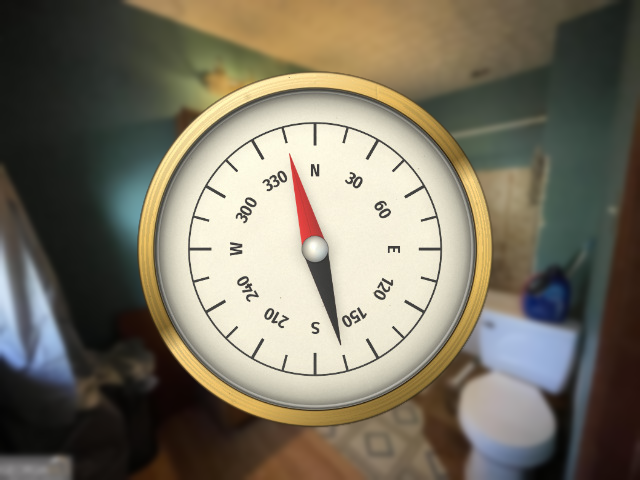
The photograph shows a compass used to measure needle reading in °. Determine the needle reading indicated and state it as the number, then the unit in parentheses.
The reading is 345 (°)
